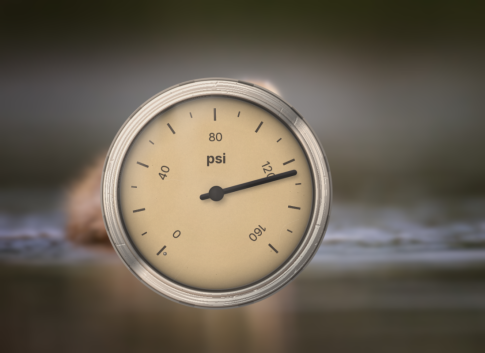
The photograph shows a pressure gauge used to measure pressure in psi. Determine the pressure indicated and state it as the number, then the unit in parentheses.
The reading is 125 (psi)
